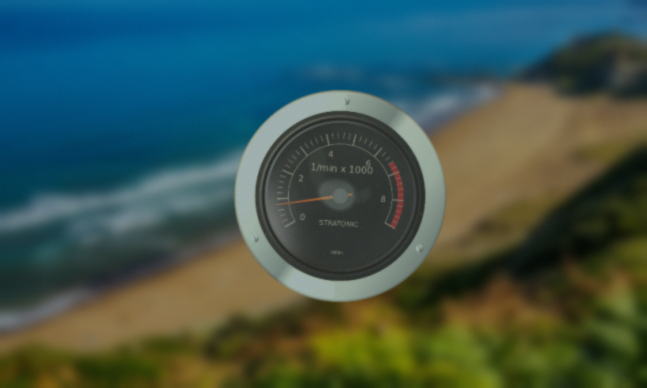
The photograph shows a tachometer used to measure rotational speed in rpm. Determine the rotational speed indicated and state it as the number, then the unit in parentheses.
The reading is 800 (rpm)
